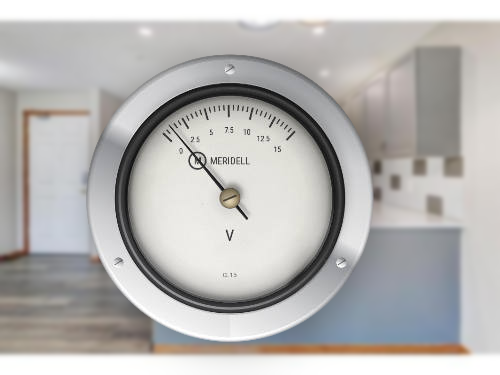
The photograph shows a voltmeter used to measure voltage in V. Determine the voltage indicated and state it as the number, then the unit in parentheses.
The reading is 1 (V)
